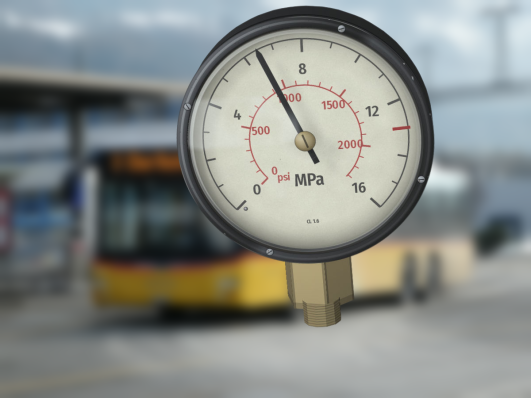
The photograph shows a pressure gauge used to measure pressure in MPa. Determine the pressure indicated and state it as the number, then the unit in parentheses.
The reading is 6.5 (MPa)
